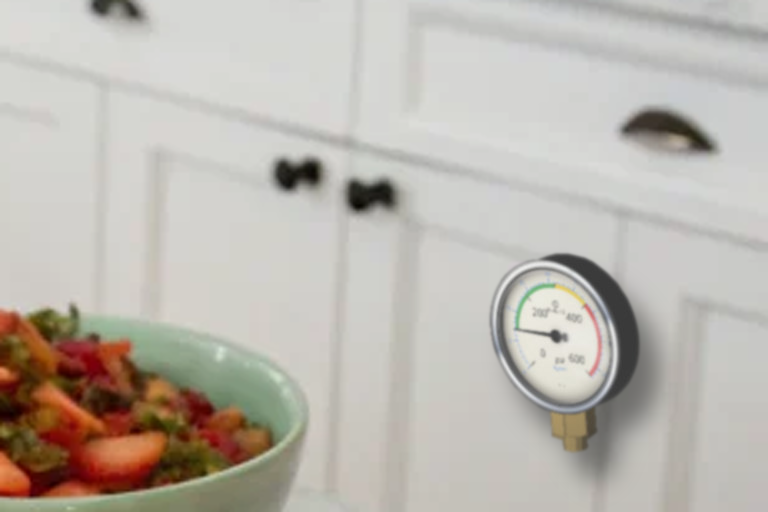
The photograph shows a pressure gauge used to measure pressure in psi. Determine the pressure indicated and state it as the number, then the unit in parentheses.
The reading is 100 (psi)
